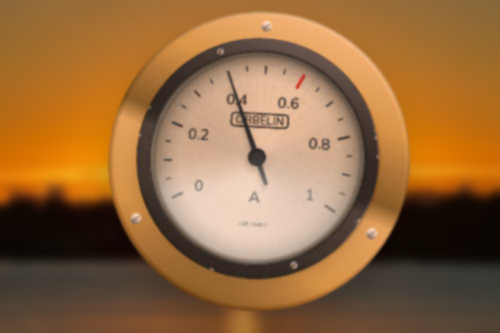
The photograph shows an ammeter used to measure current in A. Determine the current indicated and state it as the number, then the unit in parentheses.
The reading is 0.4 (A)
